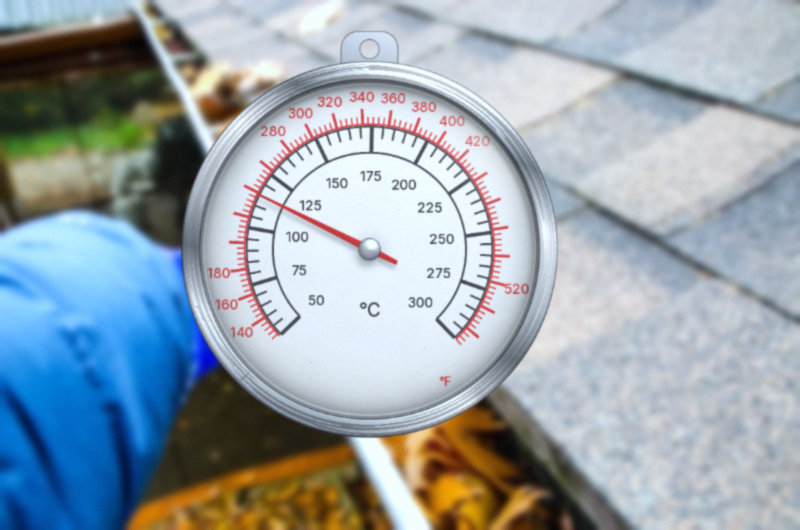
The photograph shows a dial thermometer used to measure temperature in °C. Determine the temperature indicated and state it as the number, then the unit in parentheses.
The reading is 115 (°C)
